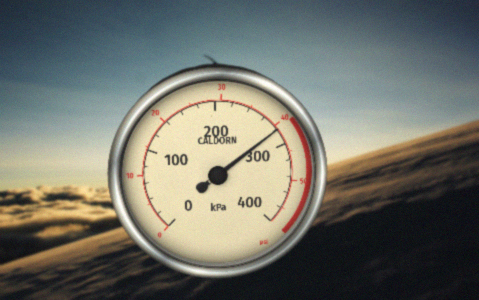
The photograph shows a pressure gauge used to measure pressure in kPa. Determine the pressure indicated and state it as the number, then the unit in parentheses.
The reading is 280 (kPa)
